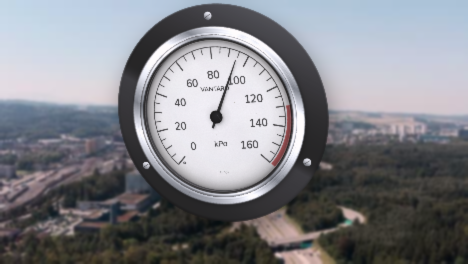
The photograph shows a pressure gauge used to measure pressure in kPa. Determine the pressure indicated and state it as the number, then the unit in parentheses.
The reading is 95 (kPa)
